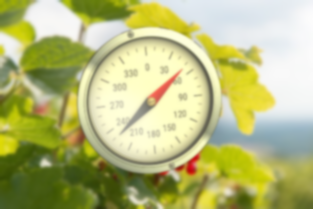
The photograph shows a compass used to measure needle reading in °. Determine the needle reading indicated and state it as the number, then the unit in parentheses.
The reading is 50 (°)
